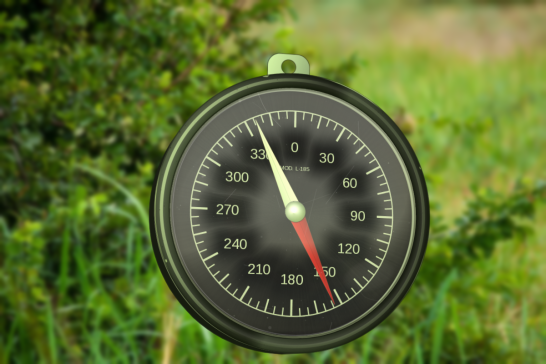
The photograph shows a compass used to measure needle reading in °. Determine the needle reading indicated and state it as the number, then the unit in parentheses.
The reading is 155 (°)
